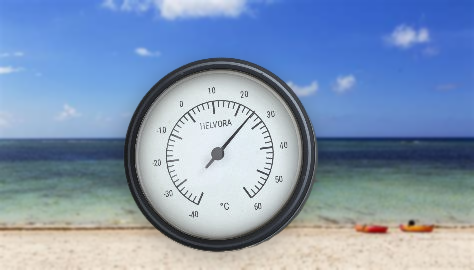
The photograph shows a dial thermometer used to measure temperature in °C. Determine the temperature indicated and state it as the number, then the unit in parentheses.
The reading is 26 (°C)
